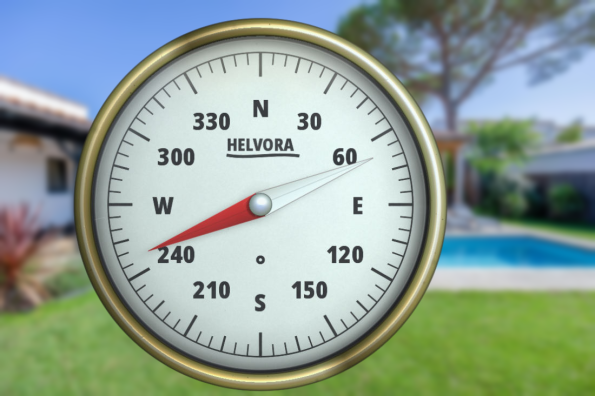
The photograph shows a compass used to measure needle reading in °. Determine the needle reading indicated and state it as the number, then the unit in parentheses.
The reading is 247.5 (°)
